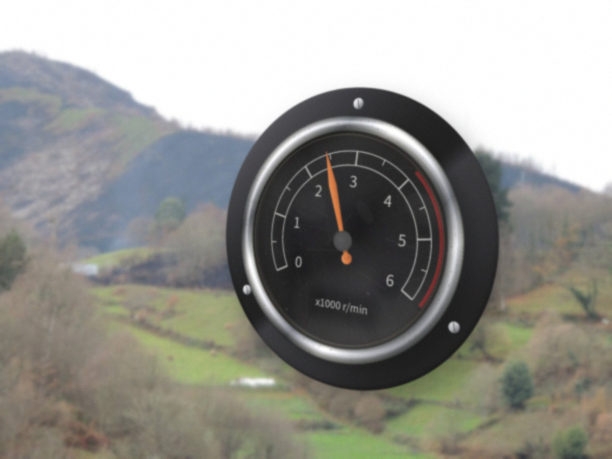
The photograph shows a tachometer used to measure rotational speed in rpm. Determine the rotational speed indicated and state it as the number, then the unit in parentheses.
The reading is 2500 (rpm)
